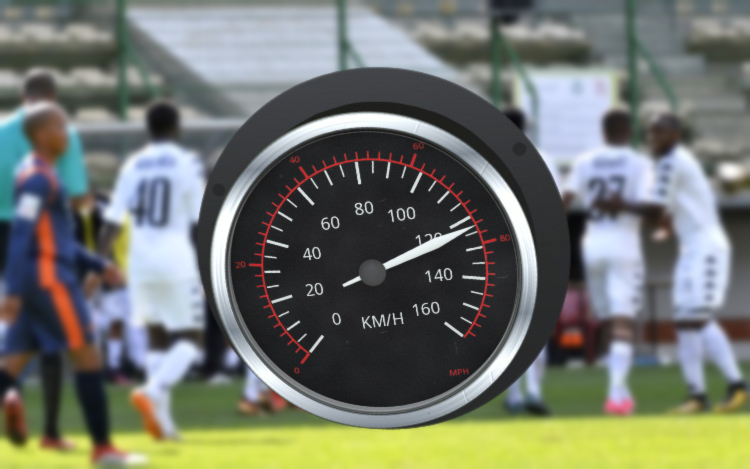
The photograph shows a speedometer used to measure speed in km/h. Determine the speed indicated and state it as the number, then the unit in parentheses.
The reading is 122.5 (km/h)
